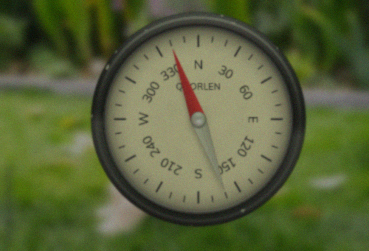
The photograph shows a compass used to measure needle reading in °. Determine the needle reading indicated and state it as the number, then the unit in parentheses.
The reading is 340 (°)
